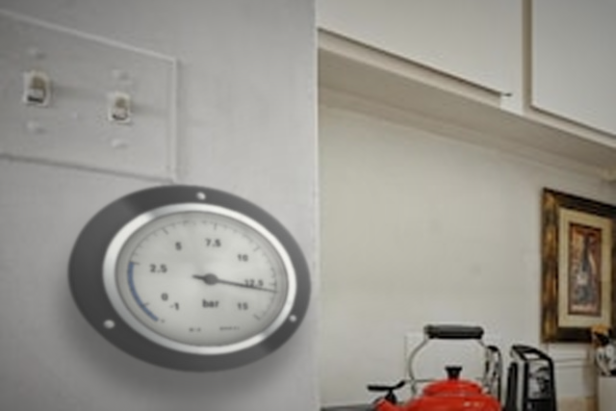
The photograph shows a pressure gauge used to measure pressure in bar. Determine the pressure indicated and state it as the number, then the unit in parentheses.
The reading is 13 (bar)
